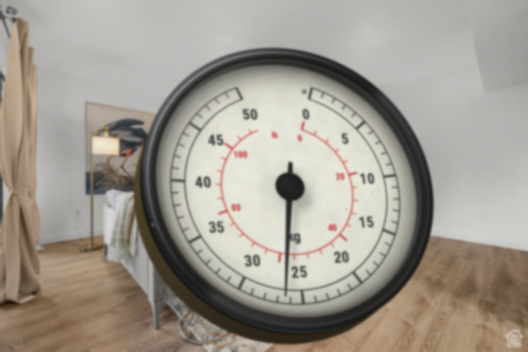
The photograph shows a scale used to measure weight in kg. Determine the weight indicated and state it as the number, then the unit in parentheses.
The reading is 26.5 (kg)
